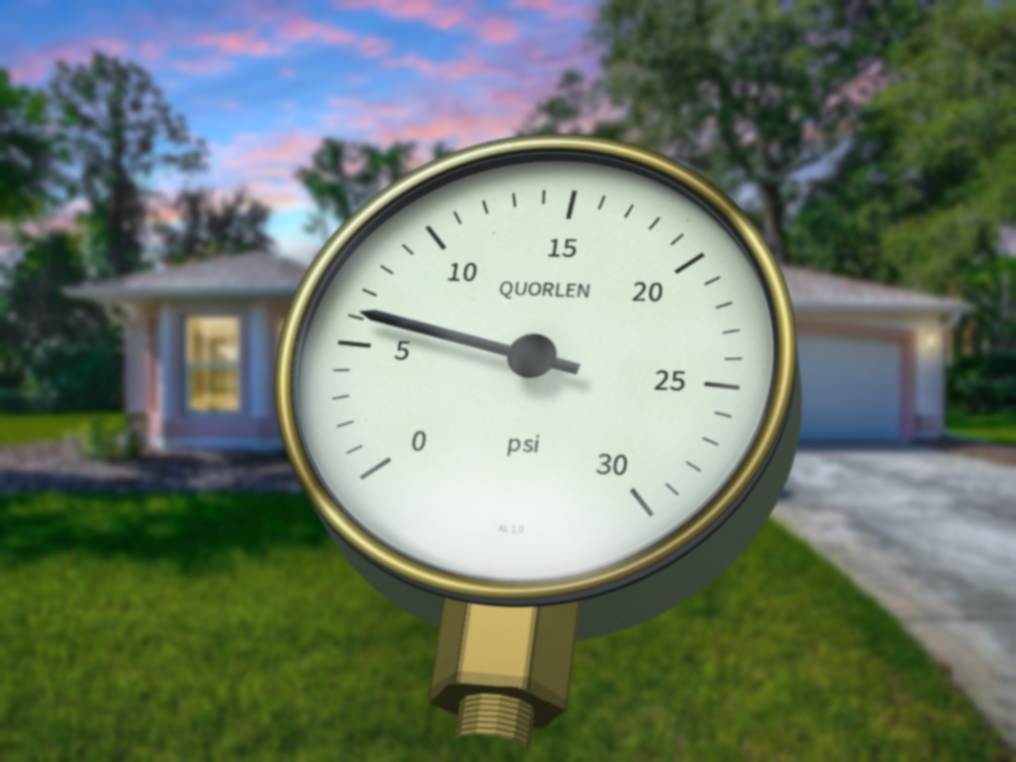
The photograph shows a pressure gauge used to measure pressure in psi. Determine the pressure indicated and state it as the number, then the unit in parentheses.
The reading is 6 (psi)
